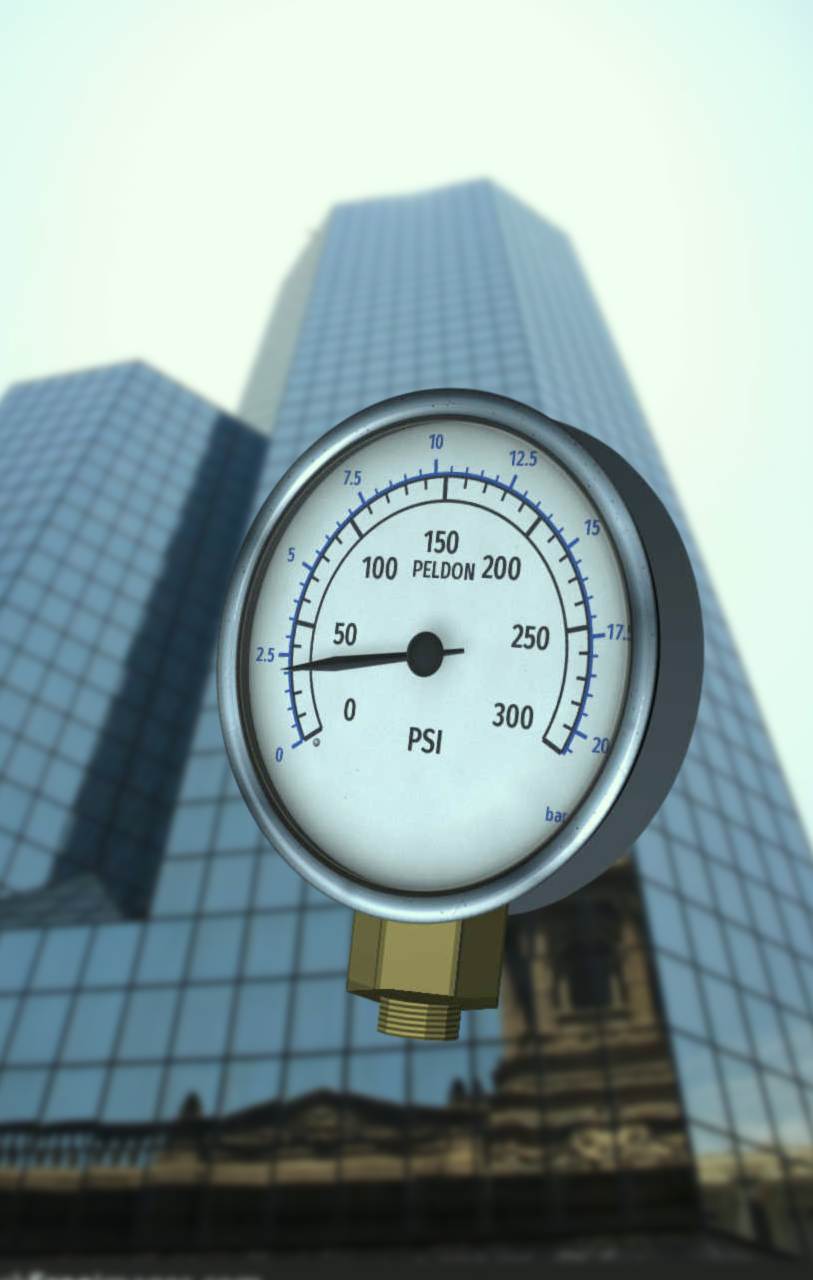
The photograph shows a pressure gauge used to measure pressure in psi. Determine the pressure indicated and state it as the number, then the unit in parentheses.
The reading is 30 (psi)
